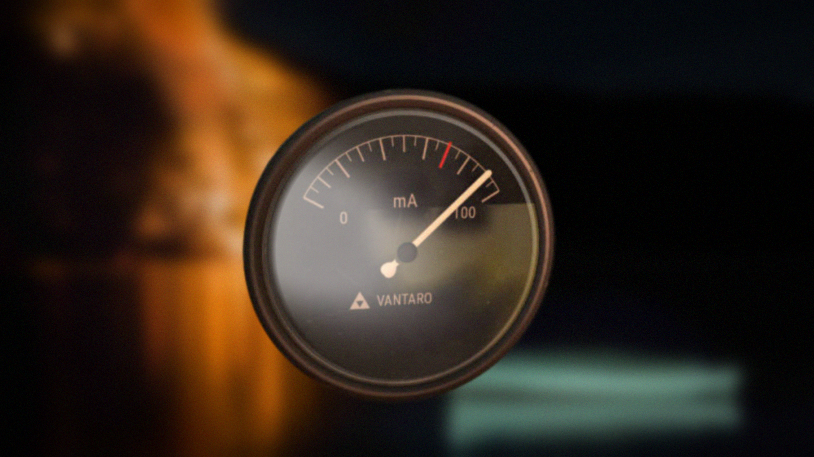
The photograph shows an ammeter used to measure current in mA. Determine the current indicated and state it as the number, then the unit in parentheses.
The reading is 90 (mA)
